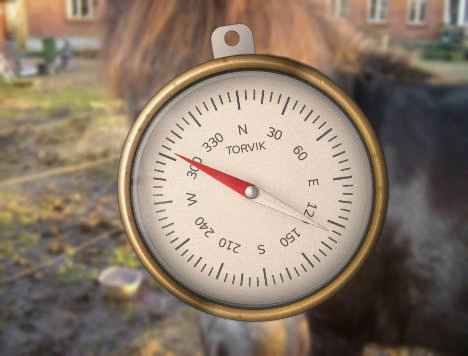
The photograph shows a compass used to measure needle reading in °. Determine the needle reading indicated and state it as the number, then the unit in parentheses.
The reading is 305 (°)
